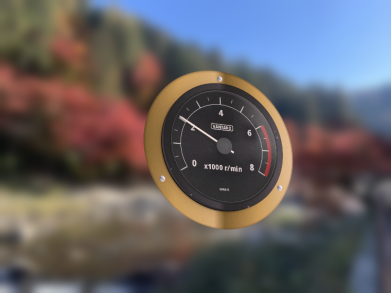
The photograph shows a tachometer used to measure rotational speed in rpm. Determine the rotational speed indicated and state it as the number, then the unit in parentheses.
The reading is 2000 (rpm)
